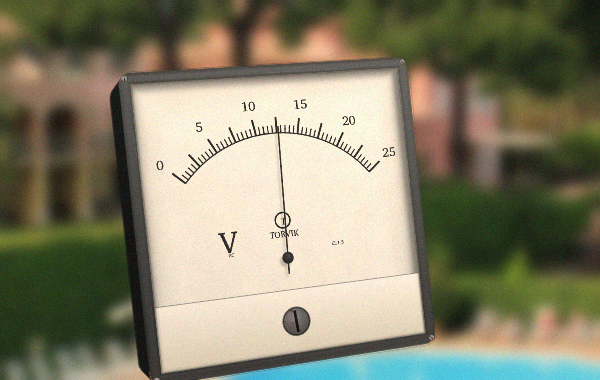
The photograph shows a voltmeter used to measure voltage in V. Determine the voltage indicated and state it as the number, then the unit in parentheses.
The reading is 12.5 (V)
